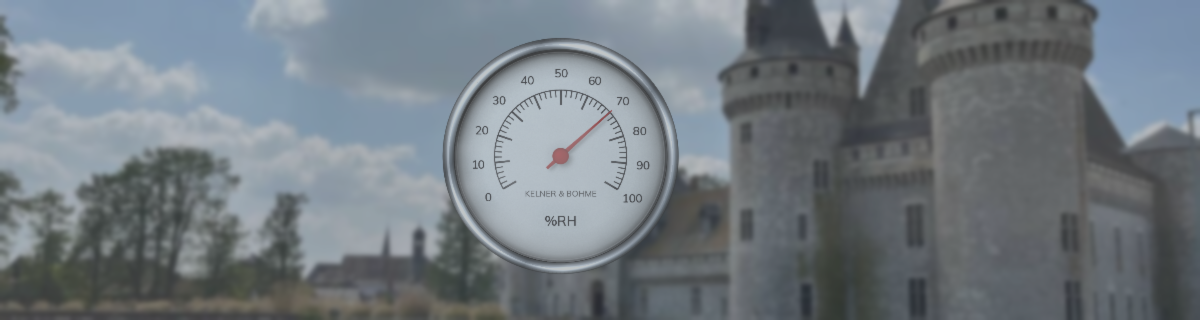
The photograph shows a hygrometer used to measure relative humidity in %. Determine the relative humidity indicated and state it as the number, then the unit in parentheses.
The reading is 70 (%)
